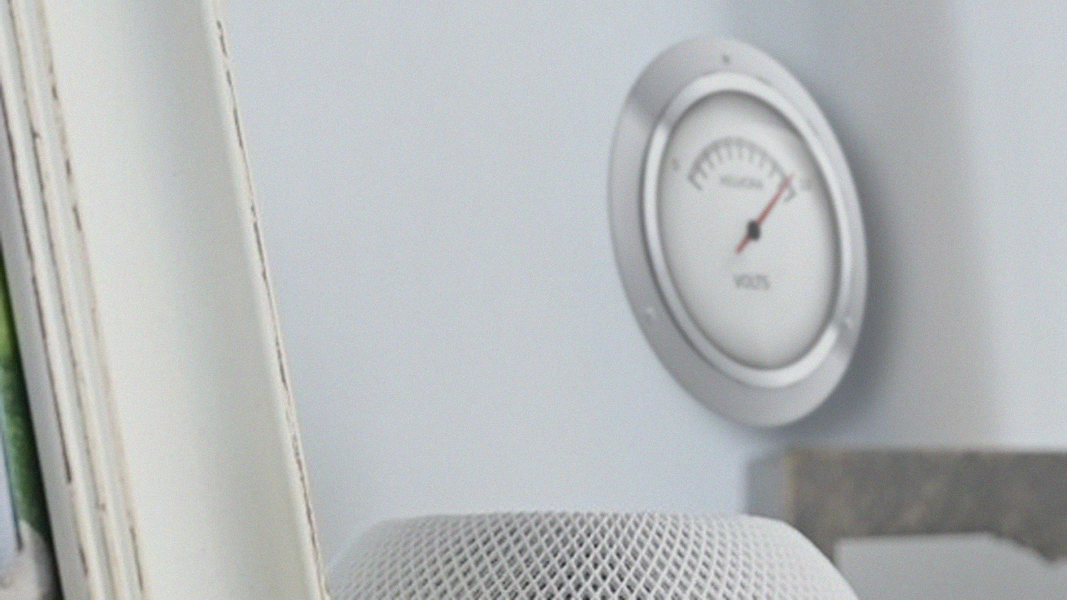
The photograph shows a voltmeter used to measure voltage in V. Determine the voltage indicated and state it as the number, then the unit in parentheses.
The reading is 9 (V)
